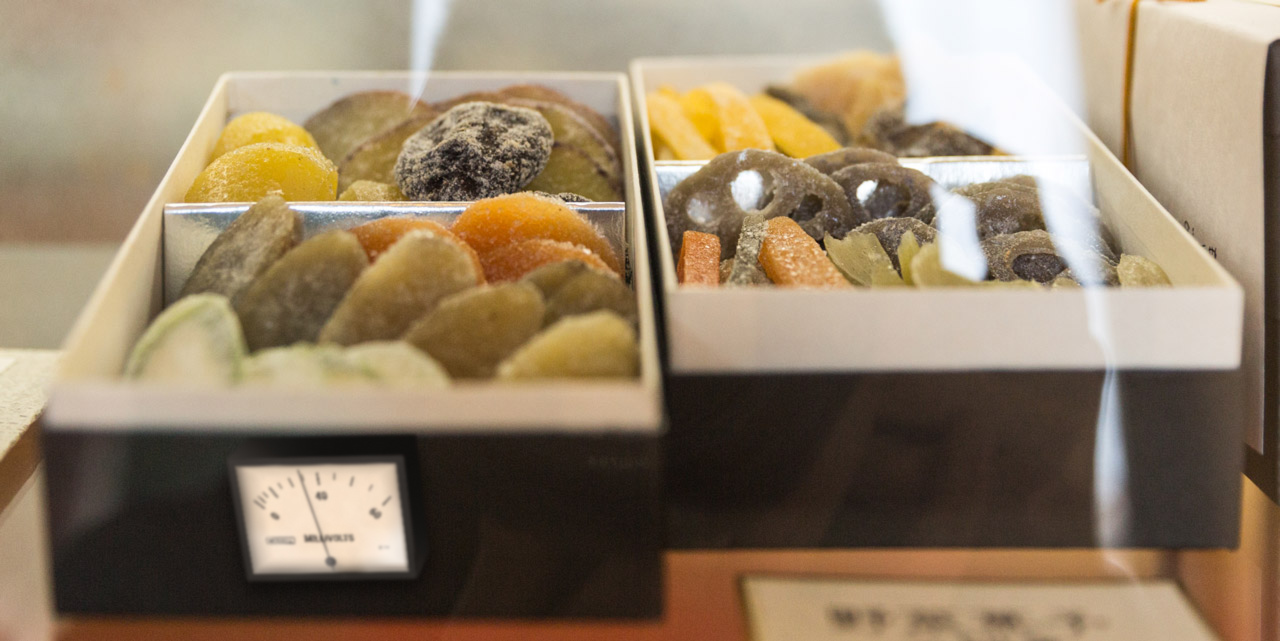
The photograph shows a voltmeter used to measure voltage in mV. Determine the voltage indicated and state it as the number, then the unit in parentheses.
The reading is 35 (mV)
